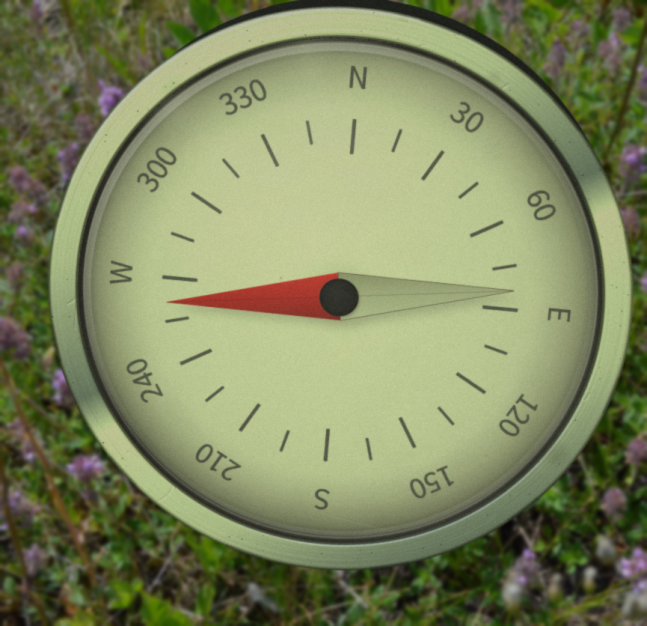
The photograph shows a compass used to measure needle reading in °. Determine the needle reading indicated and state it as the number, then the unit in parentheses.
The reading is 262.5 (°)
